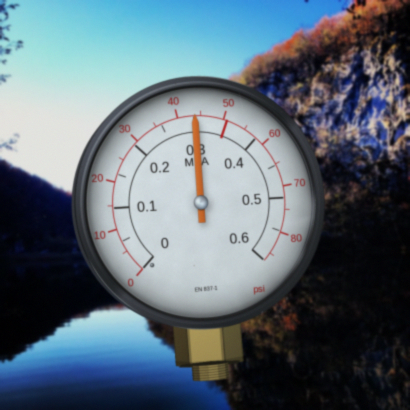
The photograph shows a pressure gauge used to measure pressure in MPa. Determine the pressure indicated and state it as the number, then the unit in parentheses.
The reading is 0.3 (MPa)
